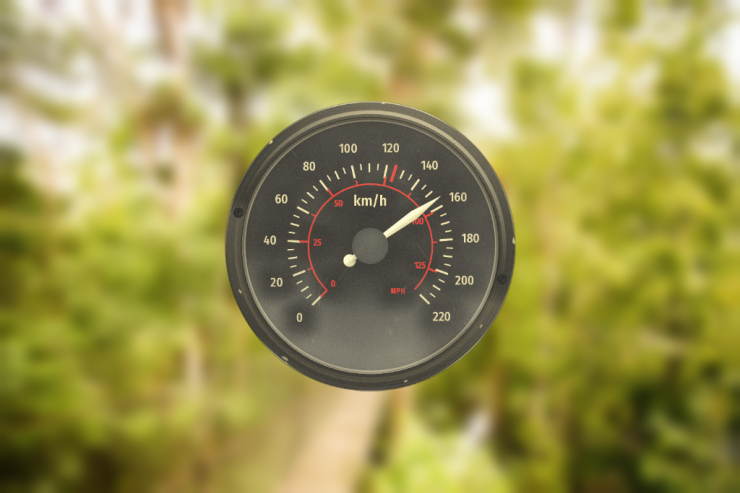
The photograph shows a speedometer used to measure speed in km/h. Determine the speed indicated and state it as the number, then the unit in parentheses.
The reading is 155 (km/h)
